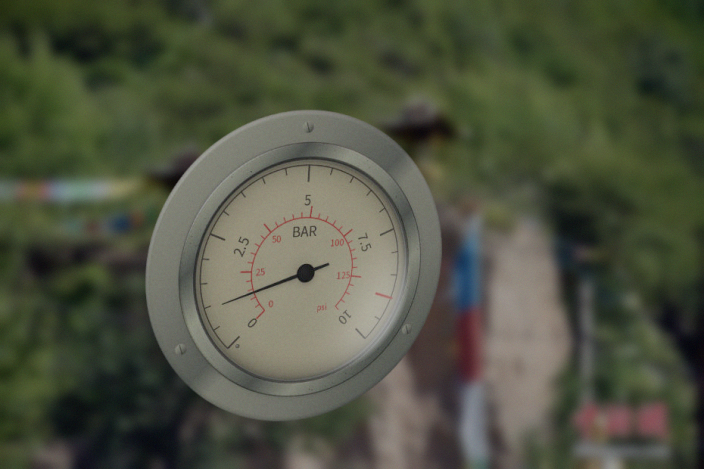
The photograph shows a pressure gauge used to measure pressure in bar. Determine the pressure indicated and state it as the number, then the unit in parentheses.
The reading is 1 (bar)
